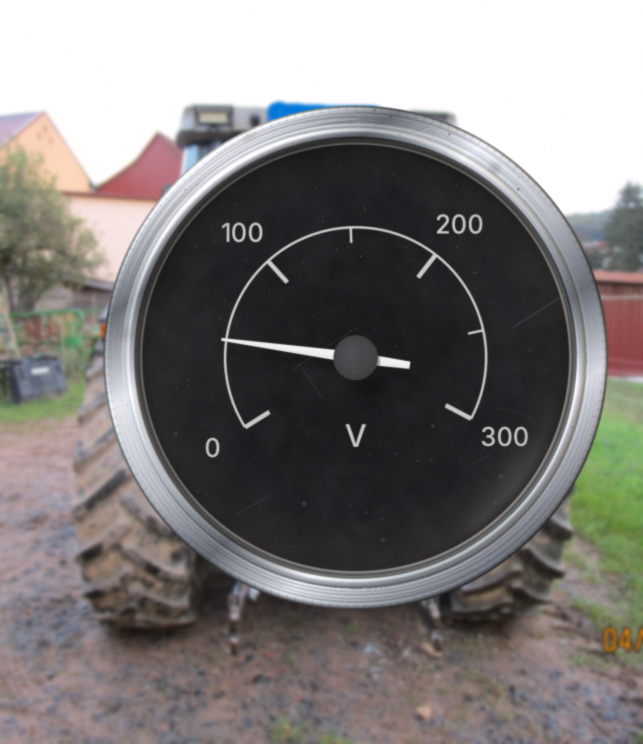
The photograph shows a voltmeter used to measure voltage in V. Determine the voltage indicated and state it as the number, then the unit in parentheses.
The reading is 50 (V)
